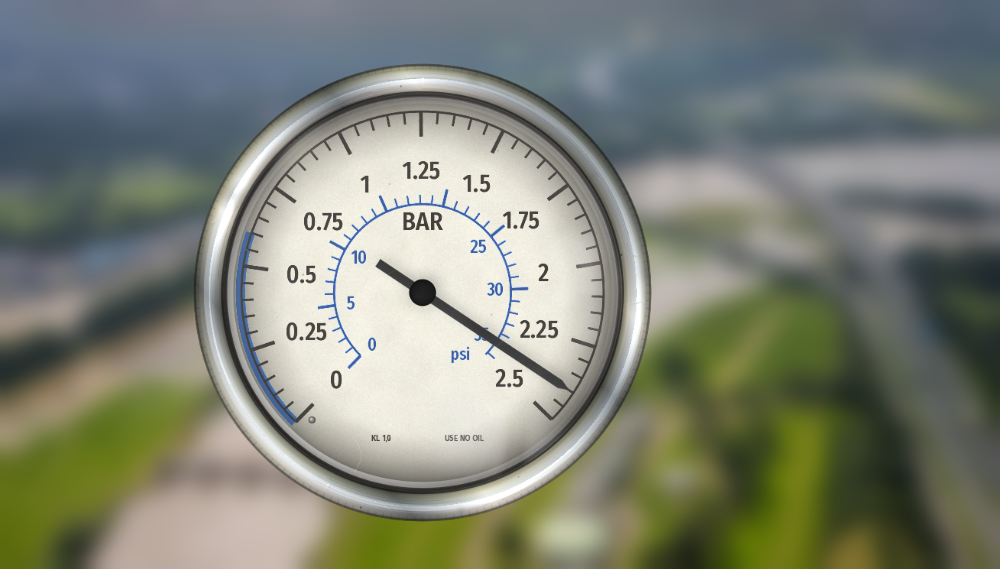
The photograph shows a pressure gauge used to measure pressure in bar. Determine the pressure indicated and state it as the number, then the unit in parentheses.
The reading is 2.4 (bar)
